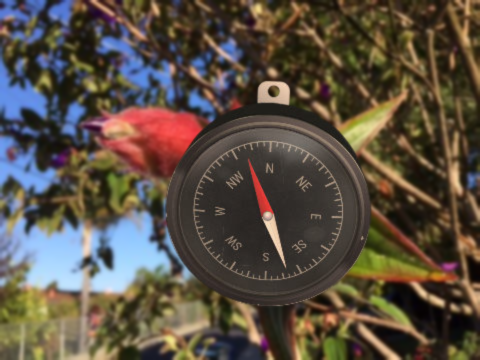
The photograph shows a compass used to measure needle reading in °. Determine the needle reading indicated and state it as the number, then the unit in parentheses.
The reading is 340 (°)
